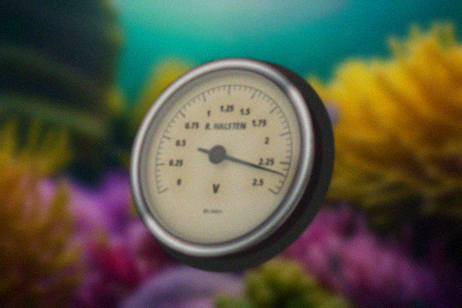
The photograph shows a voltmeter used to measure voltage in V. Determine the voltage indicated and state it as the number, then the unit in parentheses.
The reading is 2.35 (V)
